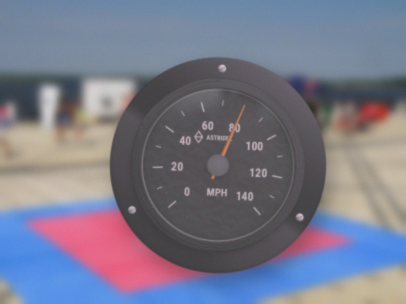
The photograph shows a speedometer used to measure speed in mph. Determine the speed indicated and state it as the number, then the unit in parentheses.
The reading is 80 (mph)
